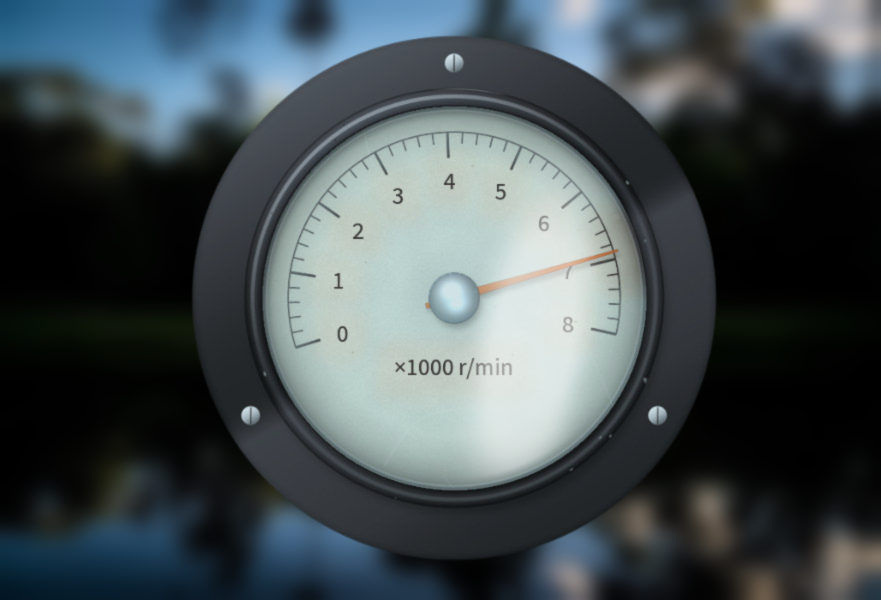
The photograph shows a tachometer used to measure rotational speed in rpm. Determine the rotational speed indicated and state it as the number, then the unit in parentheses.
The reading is 6900 (rpm)
